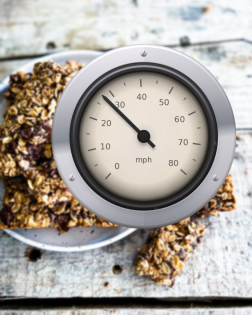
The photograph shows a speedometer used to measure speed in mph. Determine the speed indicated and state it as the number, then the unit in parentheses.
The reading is 27.5 (mph)
